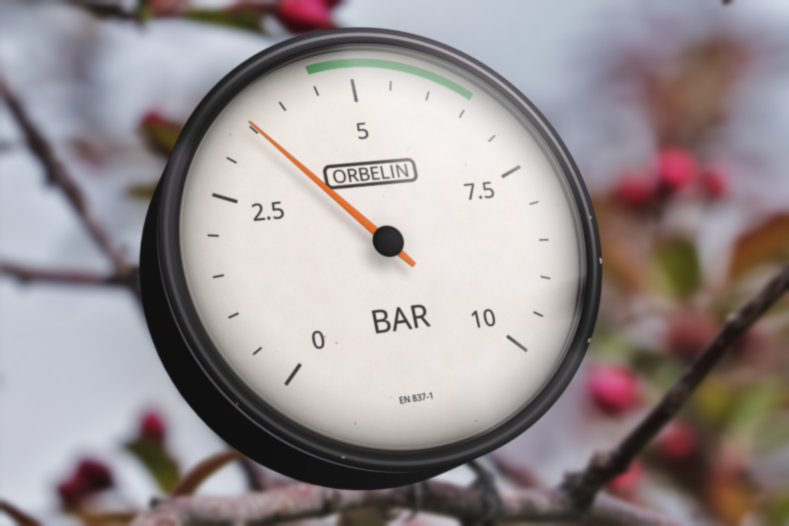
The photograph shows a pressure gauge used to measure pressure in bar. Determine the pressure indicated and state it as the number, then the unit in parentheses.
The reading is 3.5 (bar)
